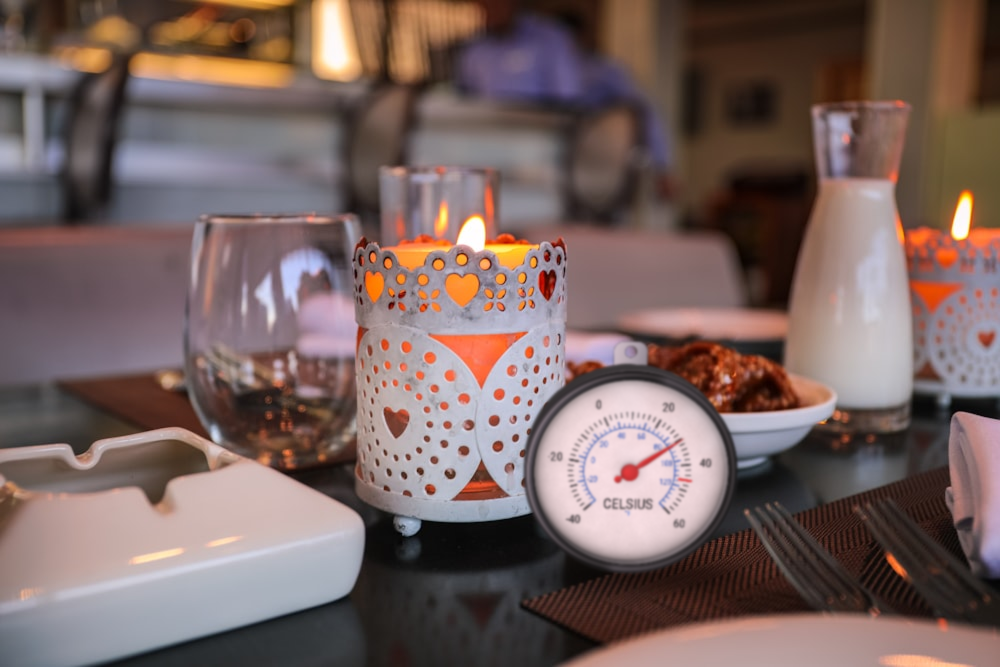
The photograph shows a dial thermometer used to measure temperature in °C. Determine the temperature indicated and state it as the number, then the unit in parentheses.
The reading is 30 (°C)
